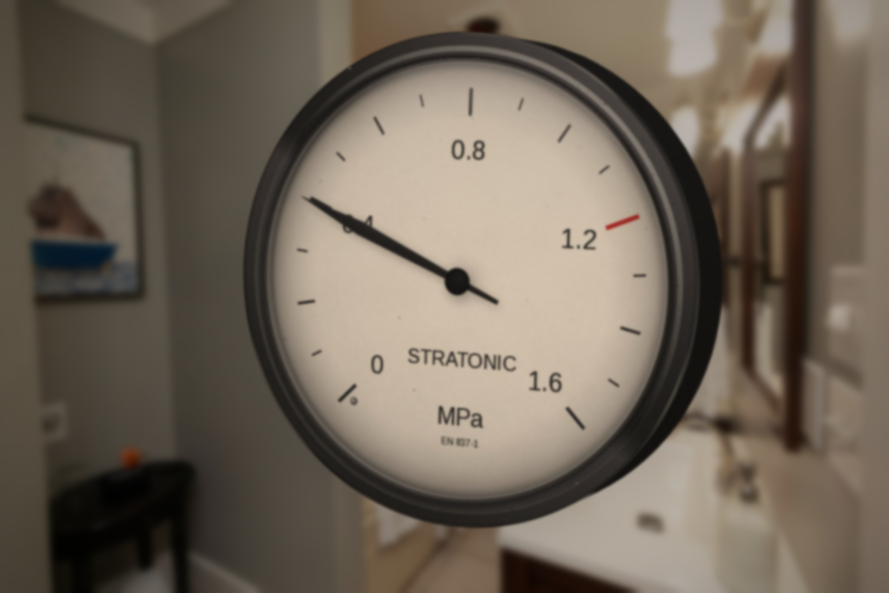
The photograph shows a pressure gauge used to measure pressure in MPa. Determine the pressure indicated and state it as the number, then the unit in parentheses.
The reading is 0.4 (MPa)
